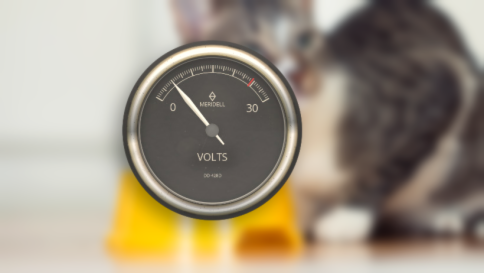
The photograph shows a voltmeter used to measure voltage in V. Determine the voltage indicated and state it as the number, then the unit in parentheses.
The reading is 5 (V)
